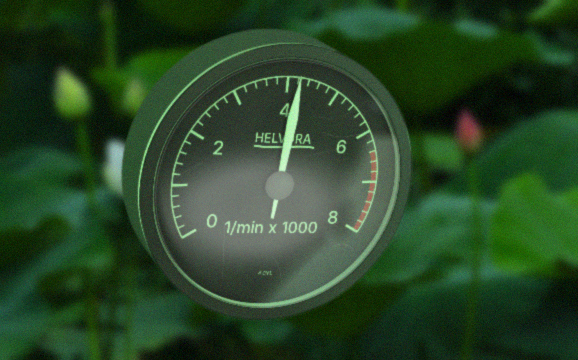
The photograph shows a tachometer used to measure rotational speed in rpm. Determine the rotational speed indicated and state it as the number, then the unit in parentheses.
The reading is 4200 (rpm)
